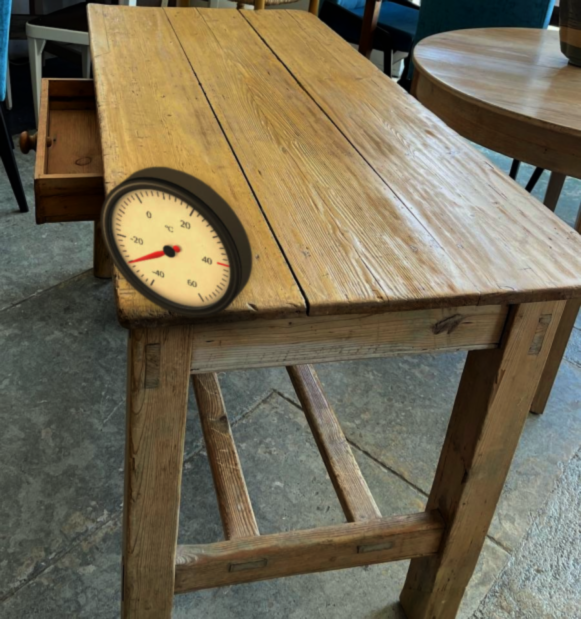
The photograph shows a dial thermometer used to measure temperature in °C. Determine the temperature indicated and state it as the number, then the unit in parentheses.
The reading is -30 (°C)
